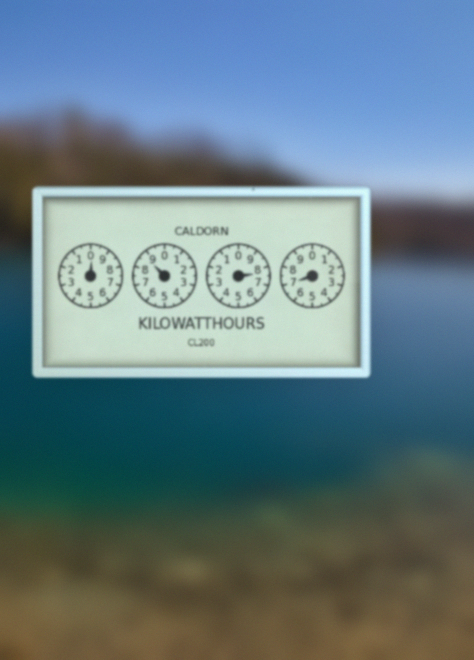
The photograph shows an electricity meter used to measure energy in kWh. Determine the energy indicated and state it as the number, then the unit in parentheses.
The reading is 9877 (kWh)
